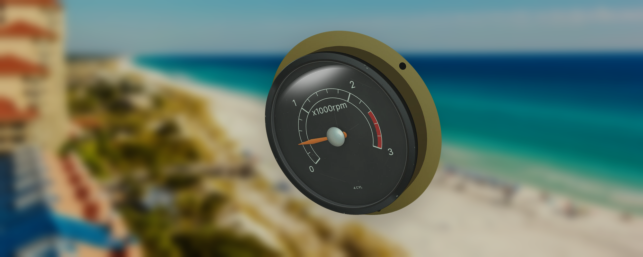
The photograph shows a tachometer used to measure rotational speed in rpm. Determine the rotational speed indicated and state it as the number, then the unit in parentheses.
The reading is 400 (rpm)
